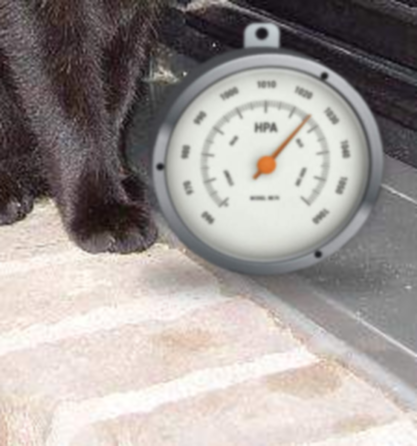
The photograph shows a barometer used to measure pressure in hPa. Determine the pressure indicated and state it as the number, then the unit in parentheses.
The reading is 1025 (hPa)
